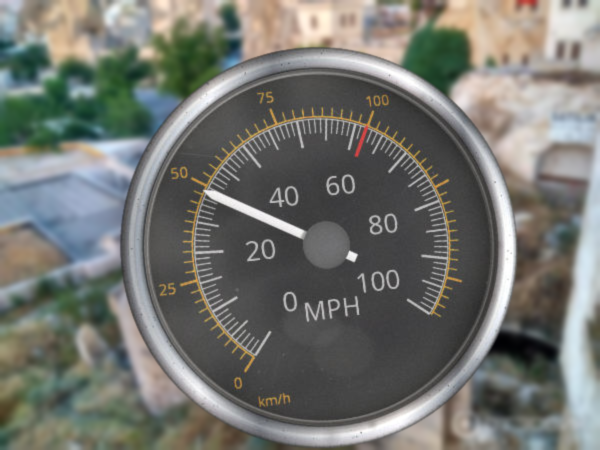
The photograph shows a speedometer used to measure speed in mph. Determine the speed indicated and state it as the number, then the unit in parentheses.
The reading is 30 (mph)
